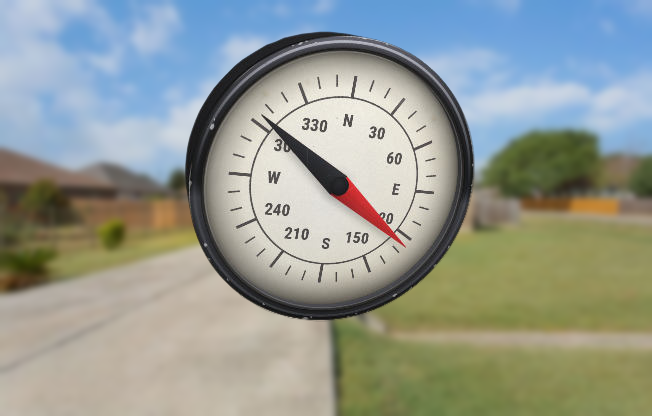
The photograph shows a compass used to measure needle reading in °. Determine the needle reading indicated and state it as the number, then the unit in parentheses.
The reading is 125 (°)
